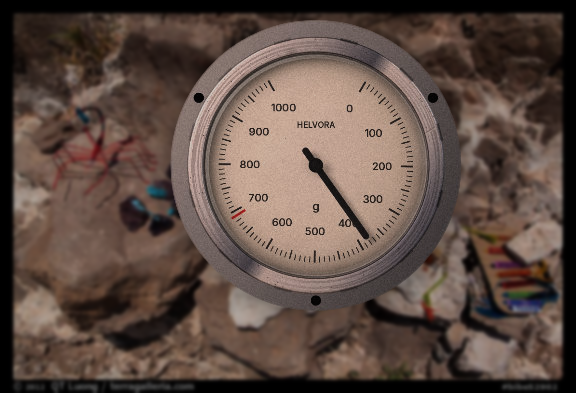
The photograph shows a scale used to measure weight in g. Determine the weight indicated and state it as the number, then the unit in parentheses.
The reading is 380 (g)
